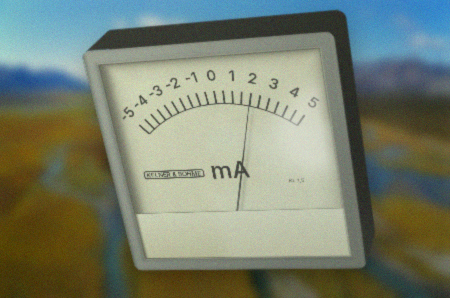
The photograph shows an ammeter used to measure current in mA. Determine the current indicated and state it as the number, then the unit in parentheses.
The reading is 2 (mA)
